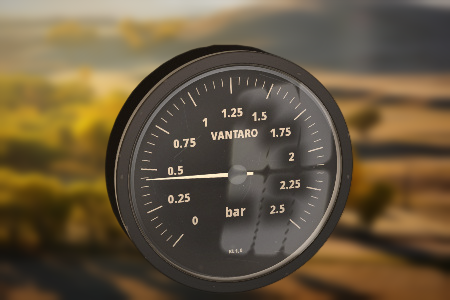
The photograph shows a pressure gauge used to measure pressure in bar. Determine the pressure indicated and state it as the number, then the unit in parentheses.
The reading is 0.45 (bar)
